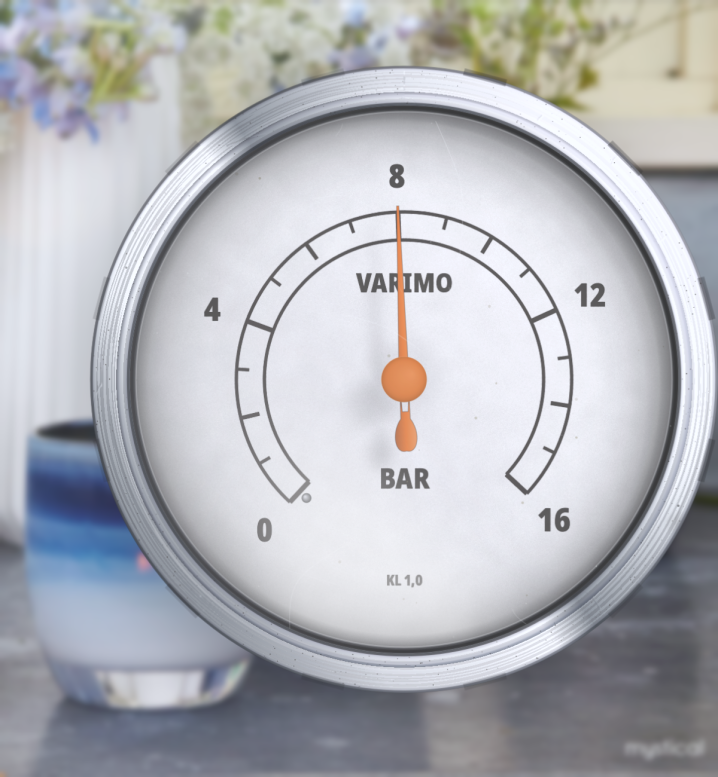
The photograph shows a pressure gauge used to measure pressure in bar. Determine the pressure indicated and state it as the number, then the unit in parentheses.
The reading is 8 (bar)
